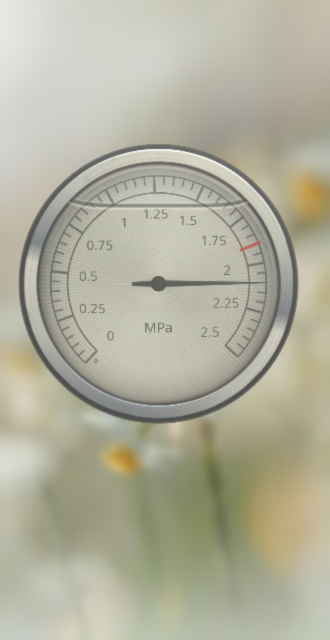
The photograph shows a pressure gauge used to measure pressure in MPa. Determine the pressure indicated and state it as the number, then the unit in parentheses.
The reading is 2.1 (MPa)
